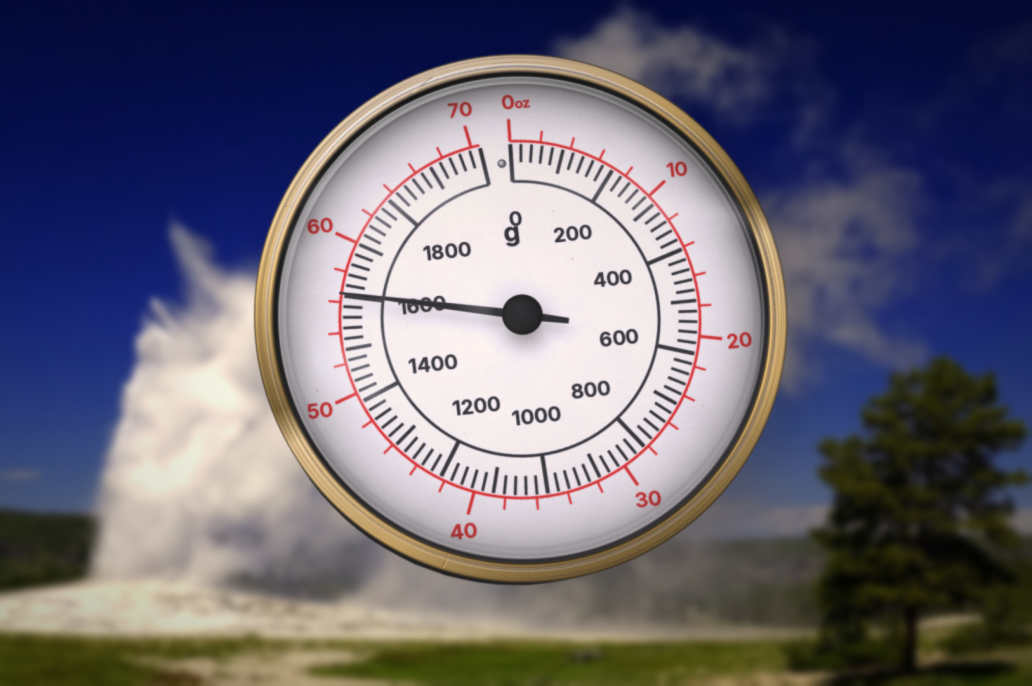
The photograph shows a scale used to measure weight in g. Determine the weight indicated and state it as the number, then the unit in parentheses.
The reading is 1600 (g)
